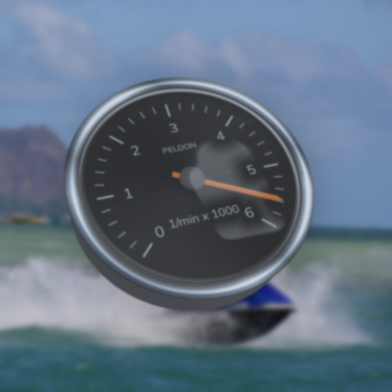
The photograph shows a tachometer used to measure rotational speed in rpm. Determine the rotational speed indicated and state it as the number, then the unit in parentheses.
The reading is 5600 (rpm)
